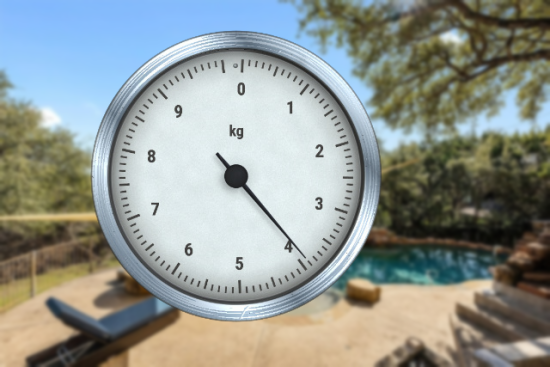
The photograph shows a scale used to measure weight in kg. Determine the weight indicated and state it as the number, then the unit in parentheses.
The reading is 3.9 (kg)
